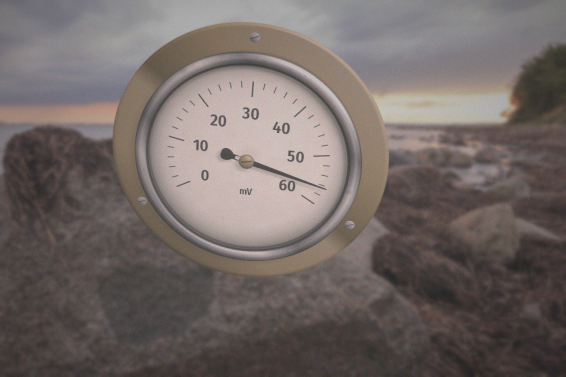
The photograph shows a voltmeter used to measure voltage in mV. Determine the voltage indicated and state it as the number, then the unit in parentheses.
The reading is 56 (mV)
